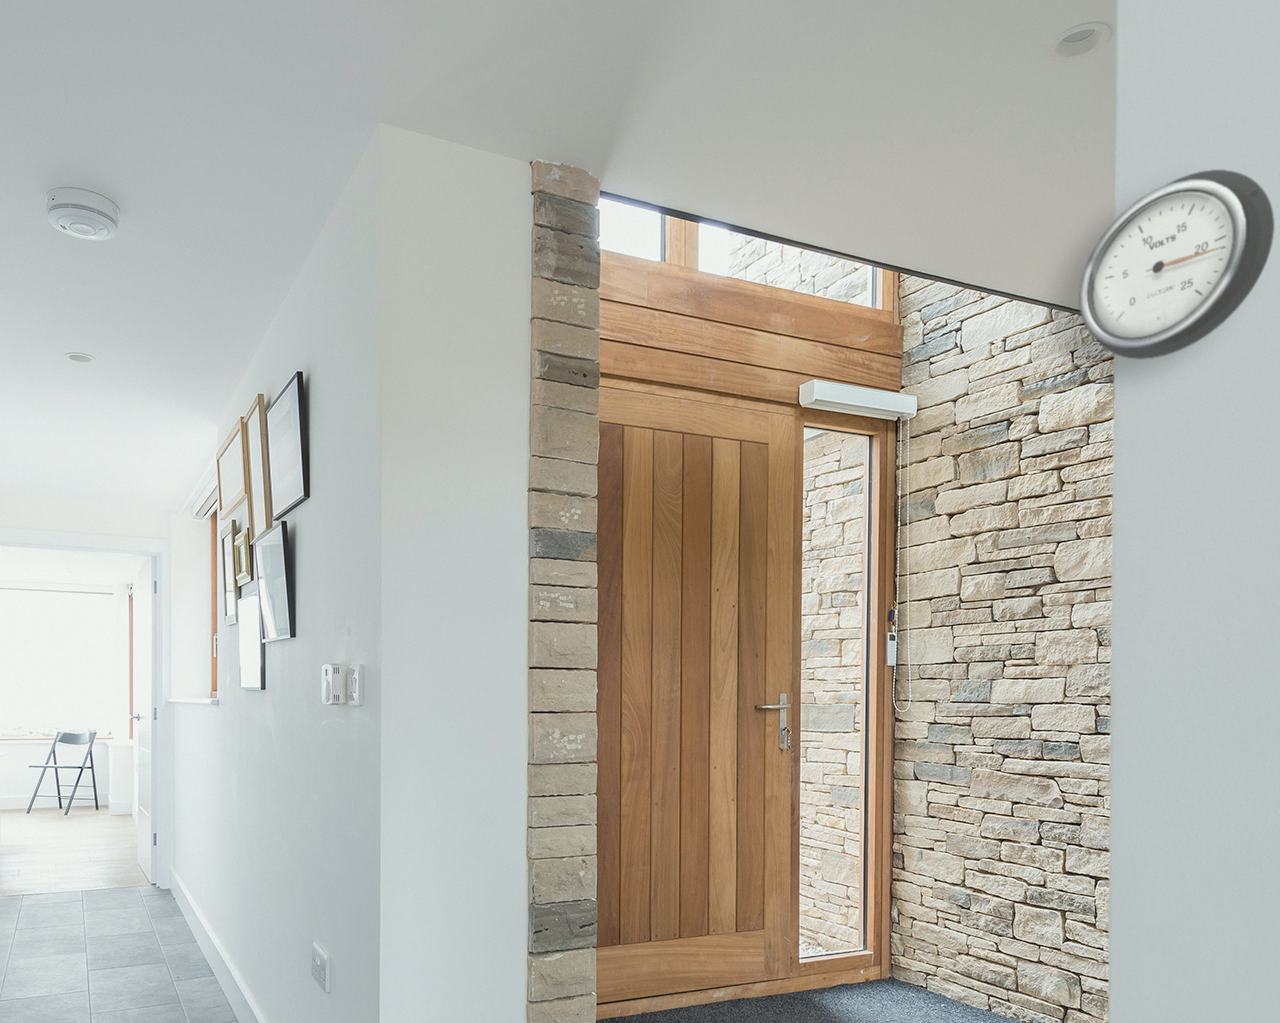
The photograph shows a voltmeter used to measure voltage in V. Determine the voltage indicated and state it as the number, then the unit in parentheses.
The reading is 21 (V)
